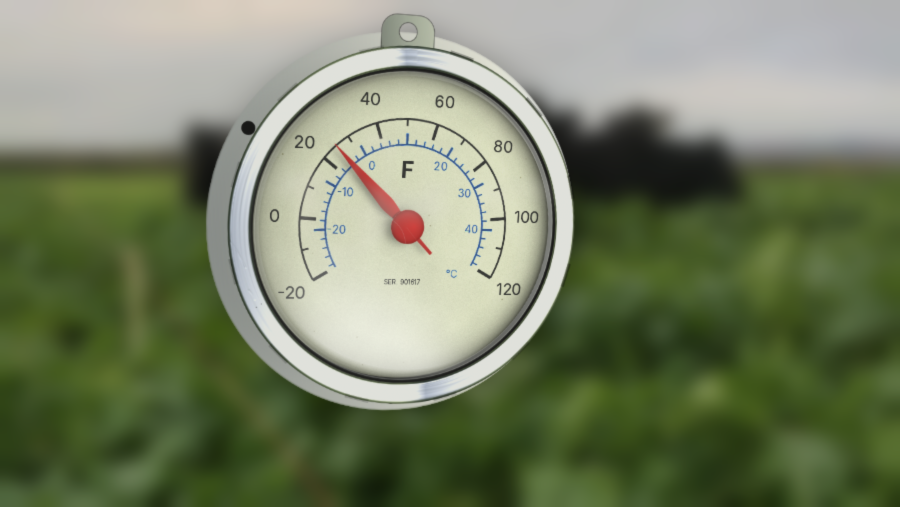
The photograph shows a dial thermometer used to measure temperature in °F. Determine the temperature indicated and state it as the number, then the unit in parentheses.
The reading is 25 (°F)
